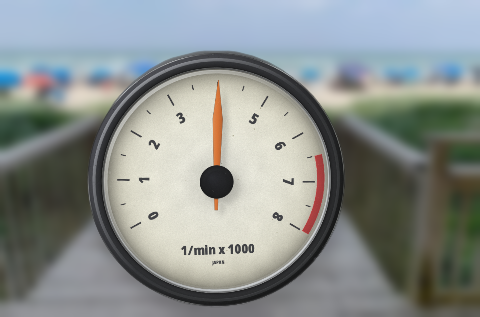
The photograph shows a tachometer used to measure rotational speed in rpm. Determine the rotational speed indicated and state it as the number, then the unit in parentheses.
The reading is 4000 (rpm)
